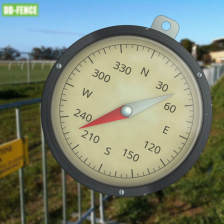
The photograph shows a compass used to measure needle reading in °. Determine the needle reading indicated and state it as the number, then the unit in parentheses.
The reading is 225 (°)
